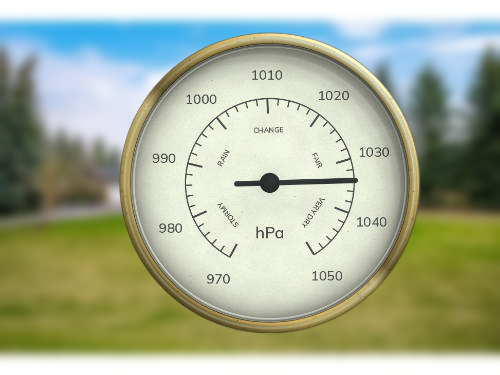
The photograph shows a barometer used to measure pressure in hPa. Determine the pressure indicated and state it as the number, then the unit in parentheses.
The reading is 1034 (hPa)
